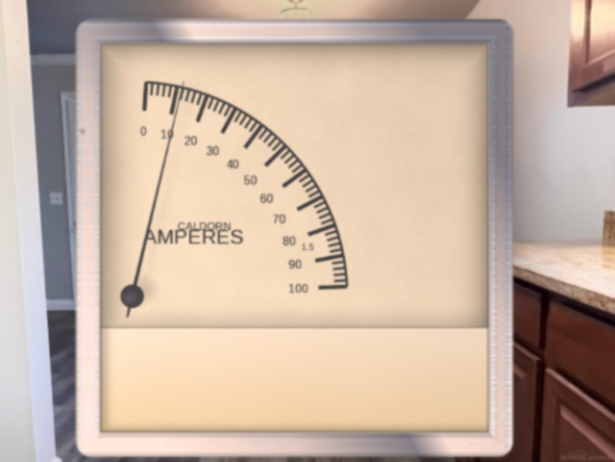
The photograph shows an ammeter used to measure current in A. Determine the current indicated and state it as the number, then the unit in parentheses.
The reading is 12 (A)
